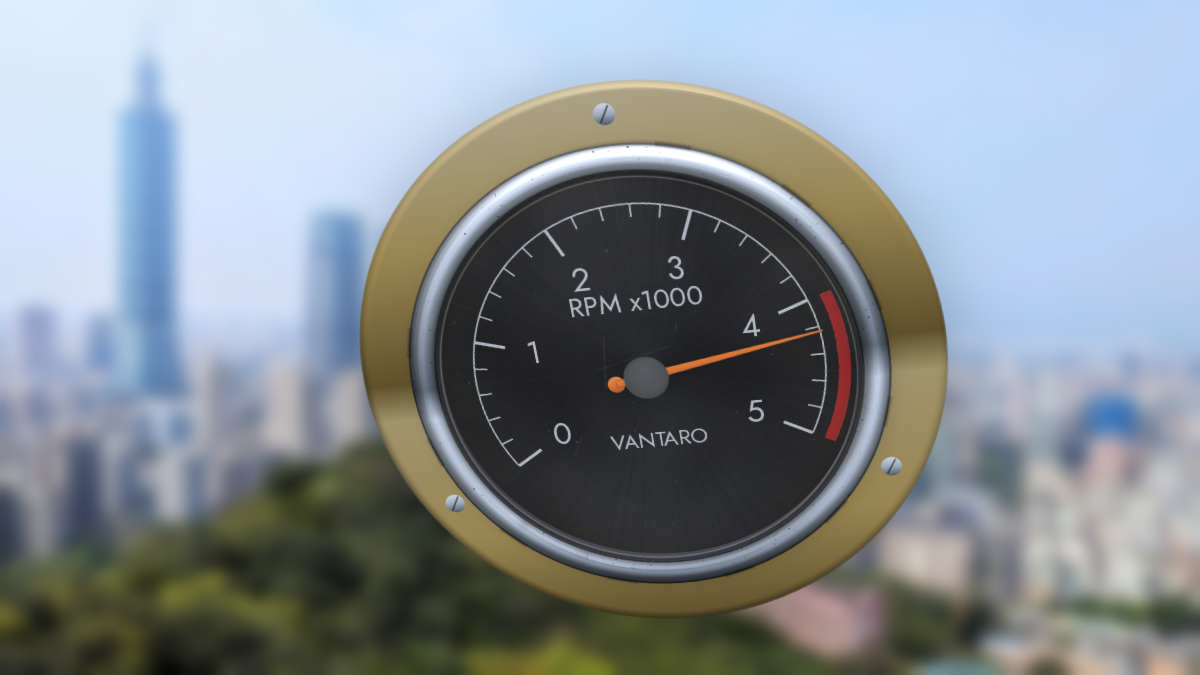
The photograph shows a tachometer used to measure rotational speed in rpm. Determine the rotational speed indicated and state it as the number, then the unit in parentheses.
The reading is 4200 (rpm)
